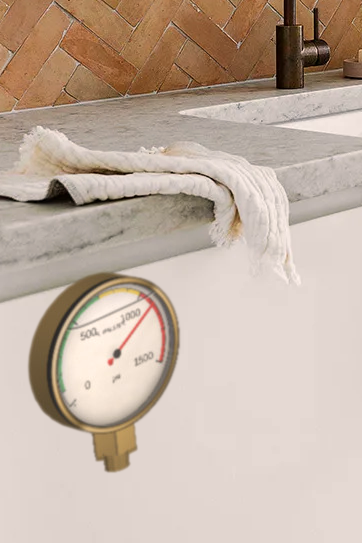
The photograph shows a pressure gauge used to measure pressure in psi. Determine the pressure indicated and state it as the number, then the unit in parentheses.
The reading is 1100 (psi)
